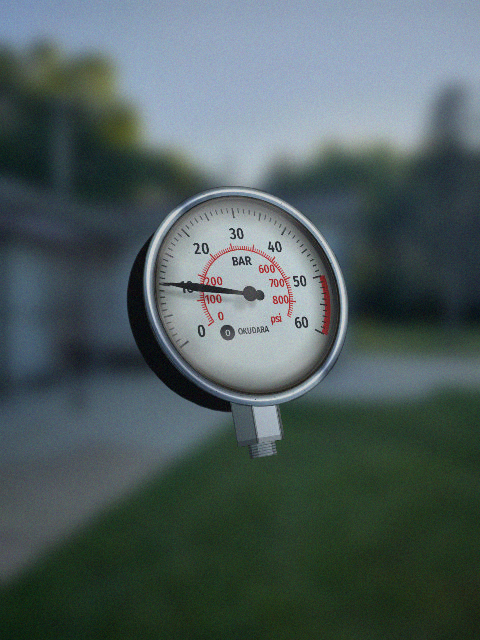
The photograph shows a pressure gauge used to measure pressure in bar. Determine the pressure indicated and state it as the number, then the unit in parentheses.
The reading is 10 (bar)
